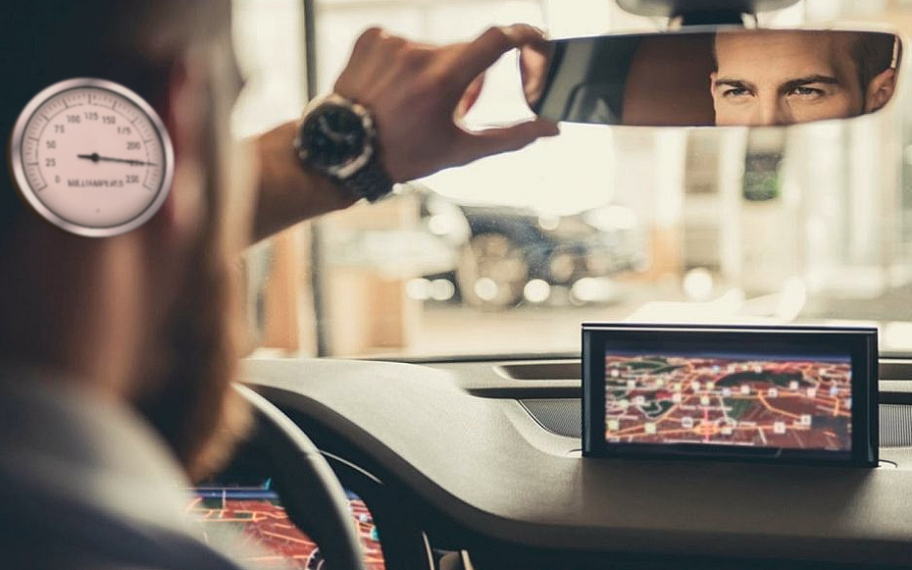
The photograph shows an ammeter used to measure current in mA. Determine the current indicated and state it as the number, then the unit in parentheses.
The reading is 225 (mA)
